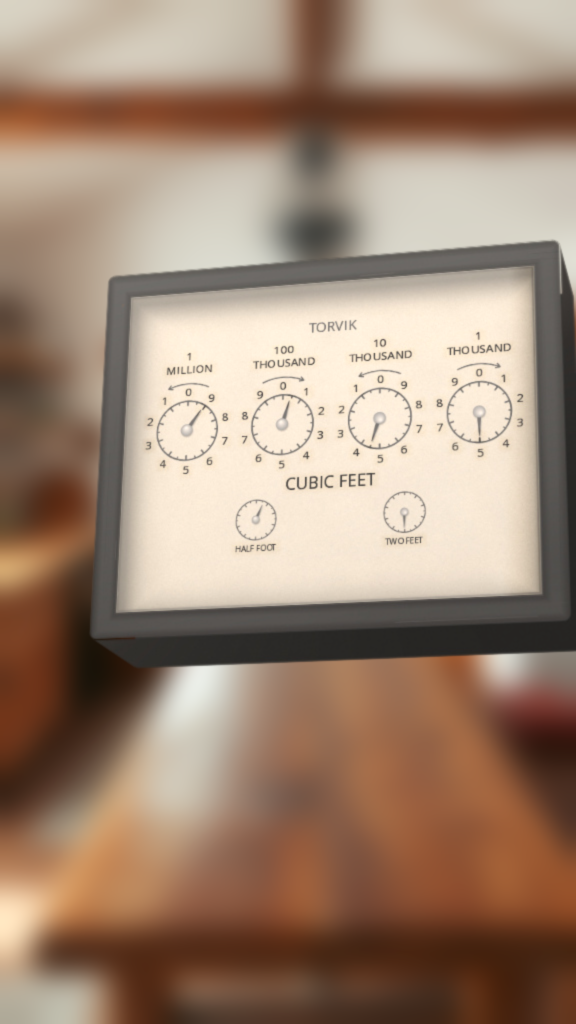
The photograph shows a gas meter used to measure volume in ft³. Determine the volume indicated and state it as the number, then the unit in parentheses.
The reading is 904500 (ft³)
